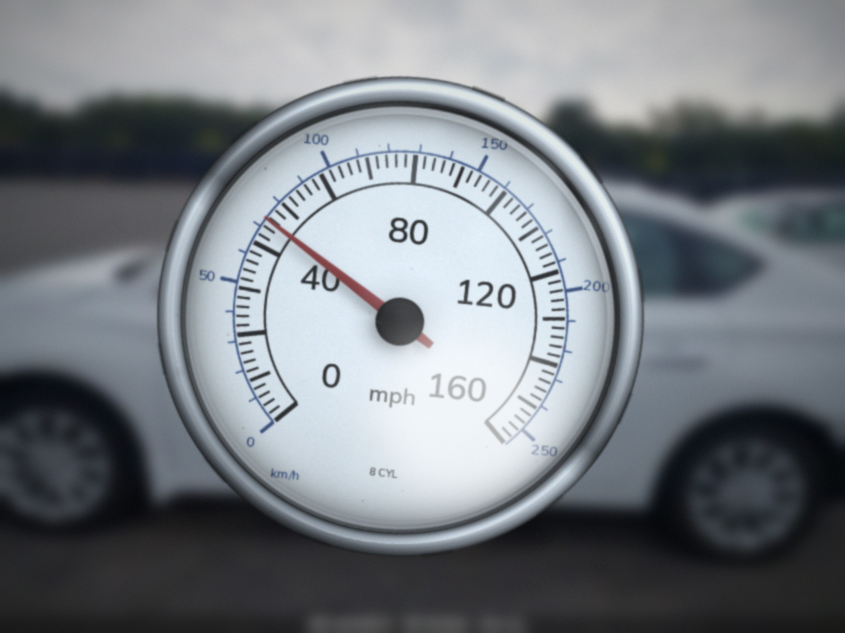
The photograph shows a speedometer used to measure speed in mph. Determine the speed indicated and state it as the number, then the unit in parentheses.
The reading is 46 (mph)
